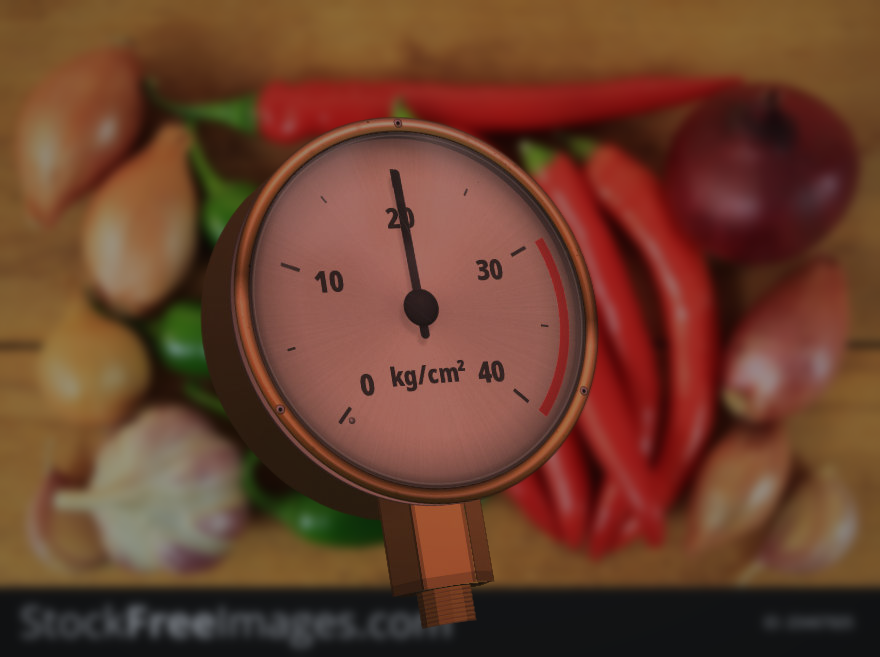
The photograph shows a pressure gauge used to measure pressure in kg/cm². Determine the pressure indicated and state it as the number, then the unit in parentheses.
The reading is 20 (kg/cm²)
